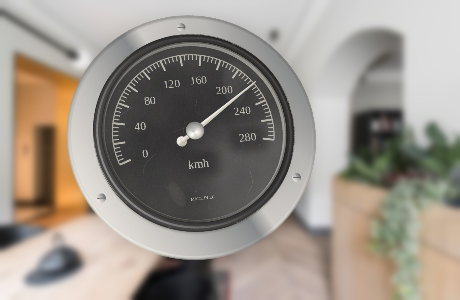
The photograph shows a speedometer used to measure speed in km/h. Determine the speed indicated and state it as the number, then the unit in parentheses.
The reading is 220 (km/h)
